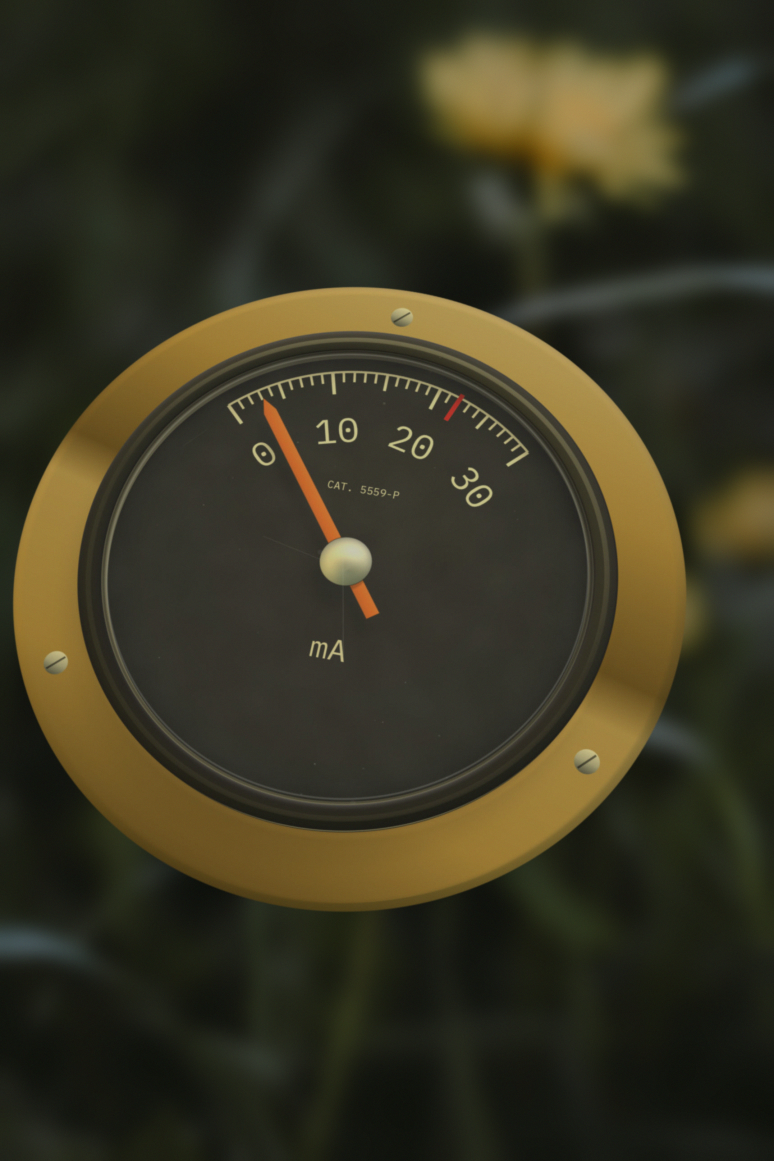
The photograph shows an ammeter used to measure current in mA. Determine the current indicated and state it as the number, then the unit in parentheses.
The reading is 3 (mA)
